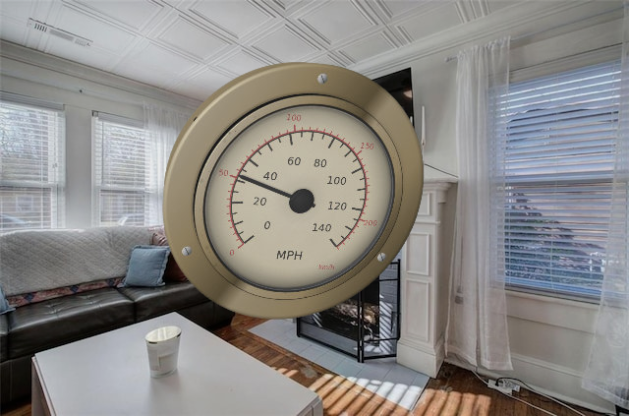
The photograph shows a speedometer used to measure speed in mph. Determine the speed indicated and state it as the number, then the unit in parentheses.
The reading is 32.5 (mph)
